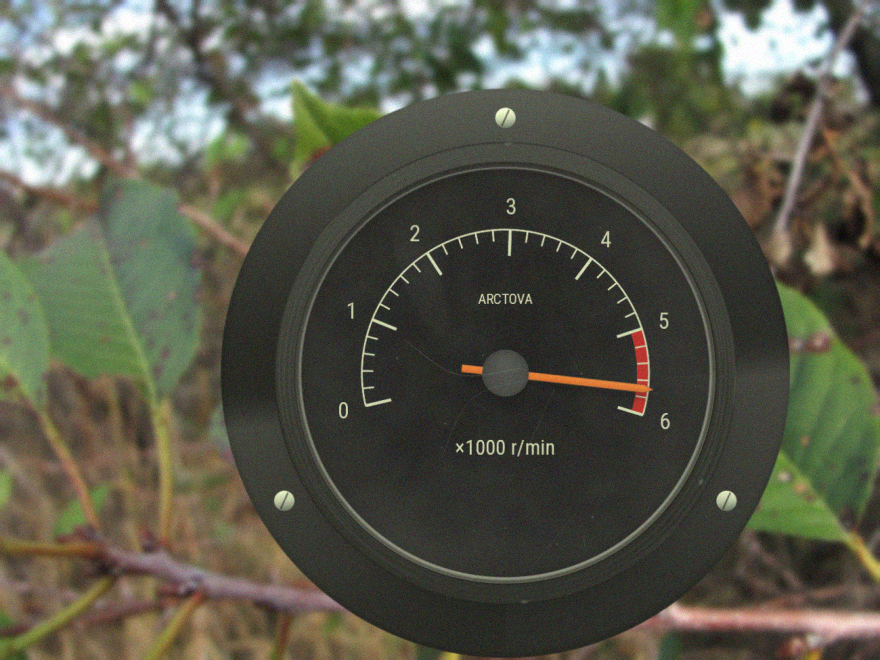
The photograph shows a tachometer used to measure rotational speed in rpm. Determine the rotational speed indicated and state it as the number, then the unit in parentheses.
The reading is 5700 (rpm)
